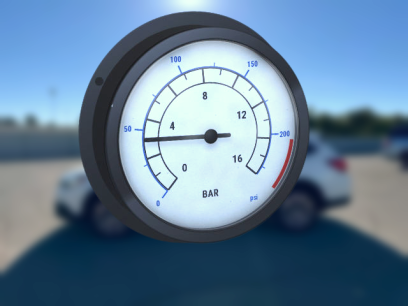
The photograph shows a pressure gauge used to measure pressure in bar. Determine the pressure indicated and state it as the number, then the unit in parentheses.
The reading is 3 (bar)
